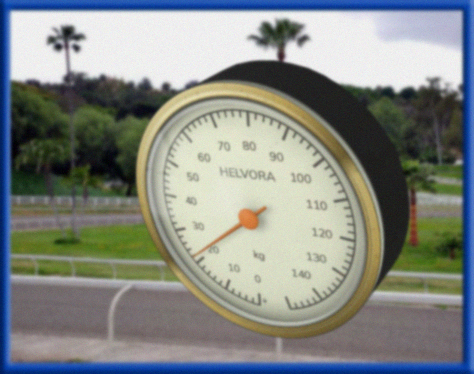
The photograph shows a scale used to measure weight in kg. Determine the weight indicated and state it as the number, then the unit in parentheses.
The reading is 22 (kg)
